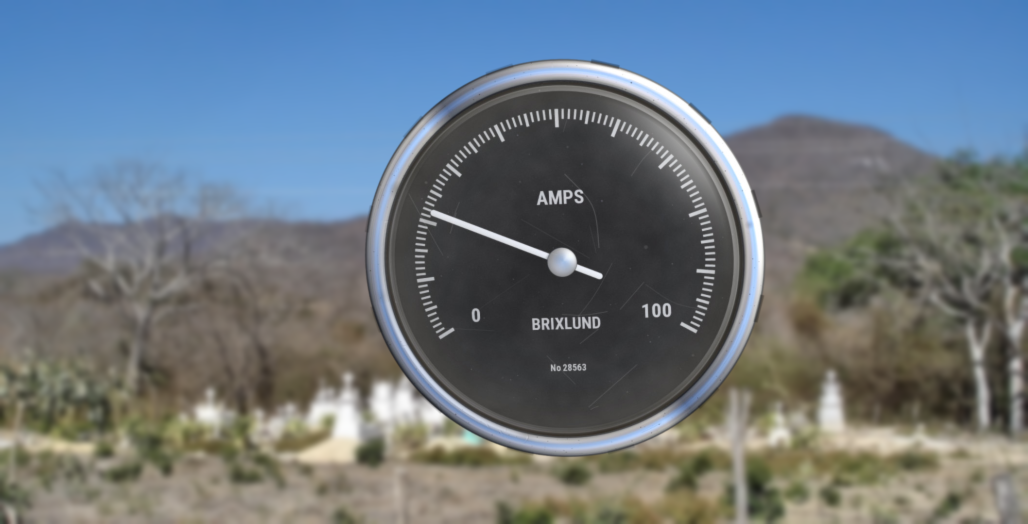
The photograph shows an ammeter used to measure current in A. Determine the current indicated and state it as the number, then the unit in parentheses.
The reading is 22 (A)
